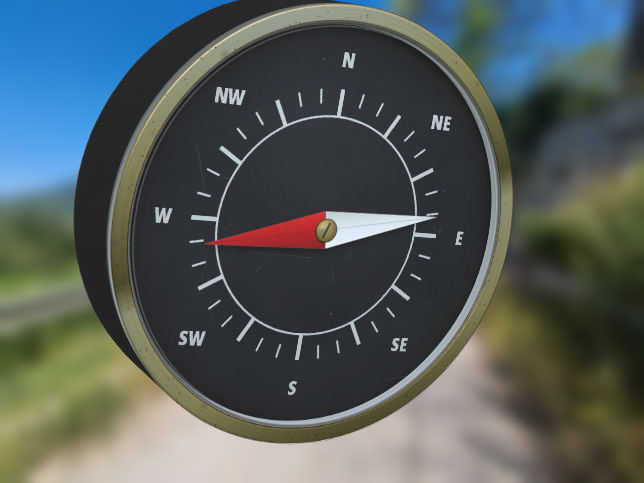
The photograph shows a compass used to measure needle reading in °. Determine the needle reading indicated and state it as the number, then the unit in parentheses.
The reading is 260 (°)
